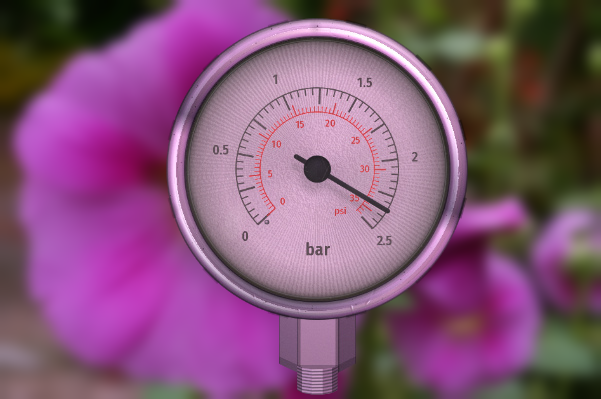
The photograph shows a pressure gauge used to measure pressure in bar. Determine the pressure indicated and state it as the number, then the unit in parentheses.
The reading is 2.35 (bar)
